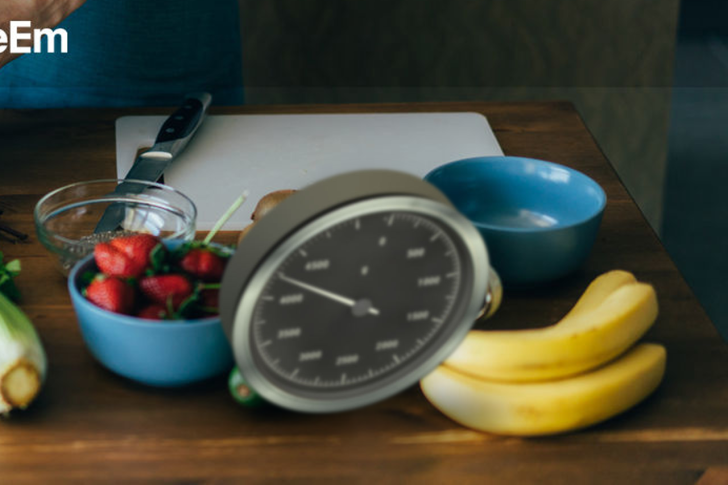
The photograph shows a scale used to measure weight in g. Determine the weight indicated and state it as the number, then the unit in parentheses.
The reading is 4250 (g)
